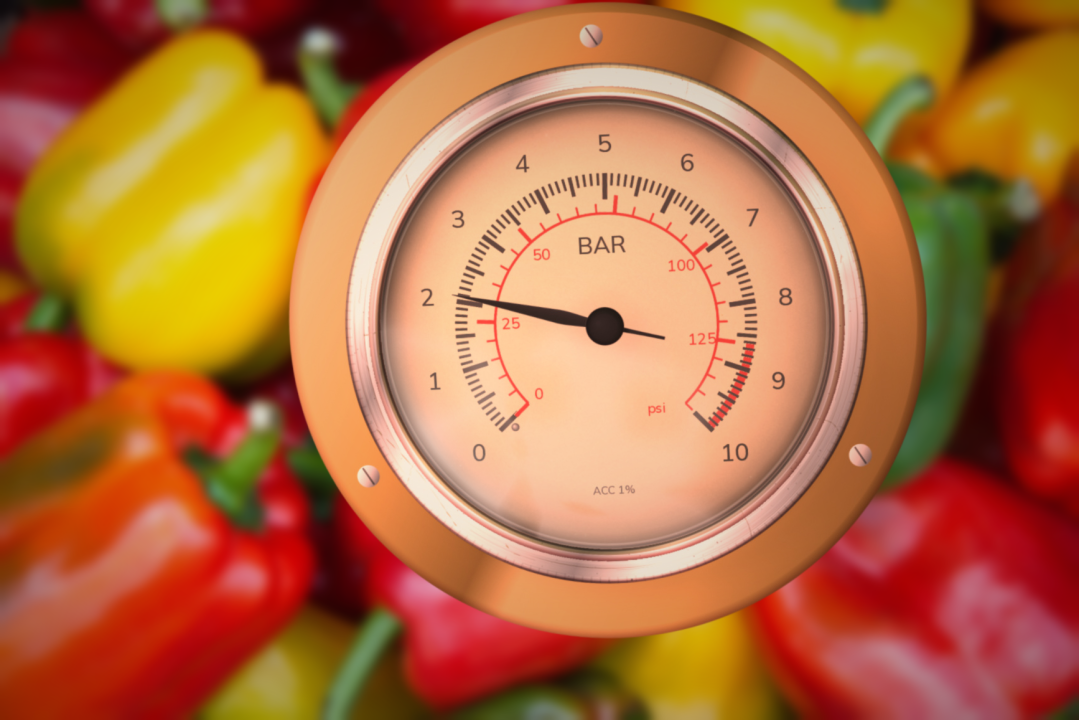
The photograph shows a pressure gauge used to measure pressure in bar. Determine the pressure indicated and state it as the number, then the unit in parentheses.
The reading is 2.1 (bar)
